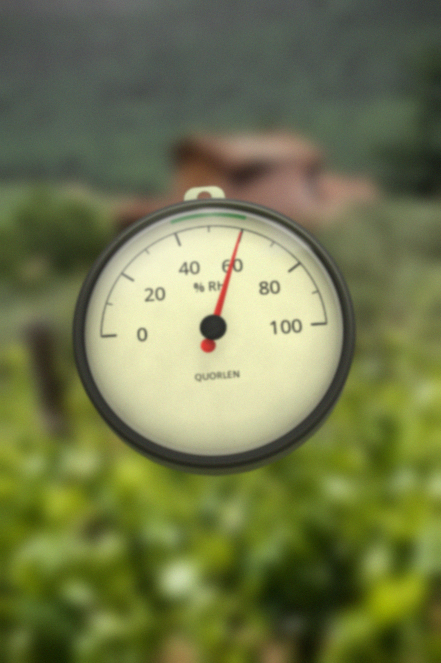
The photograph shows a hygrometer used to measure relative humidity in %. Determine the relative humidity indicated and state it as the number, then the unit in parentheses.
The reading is 60 (%)
